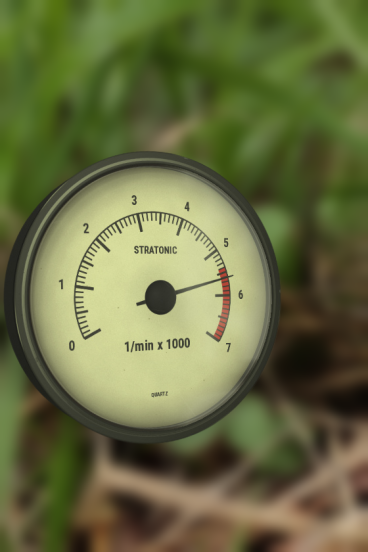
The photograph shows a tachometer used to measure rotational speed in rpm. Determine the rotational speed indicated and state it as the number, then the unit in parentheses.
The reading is 5600 (rpm)
